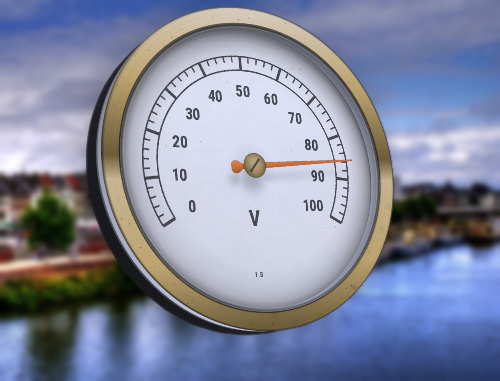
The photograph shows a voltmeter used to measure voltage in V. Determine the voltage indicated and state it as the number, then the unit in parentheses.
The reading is 86 (V)
